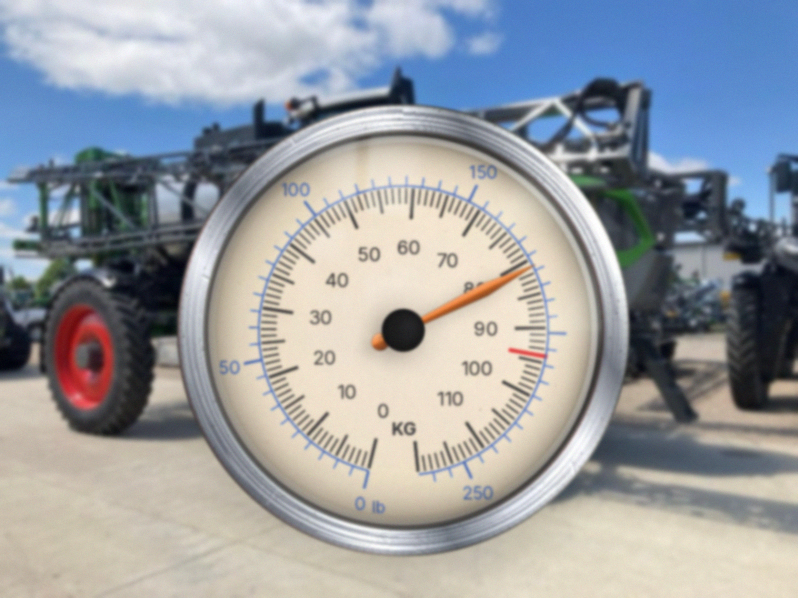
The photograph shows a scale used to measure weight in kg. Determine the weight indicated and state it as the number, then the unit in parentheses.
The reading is 81 (kg)
